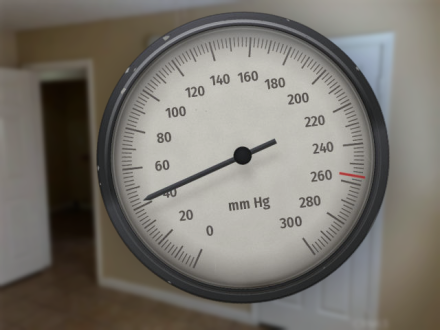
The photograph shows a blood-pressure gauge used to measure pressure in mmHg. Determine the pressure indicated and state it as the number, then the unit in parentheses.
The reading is 42 (mmHg)
